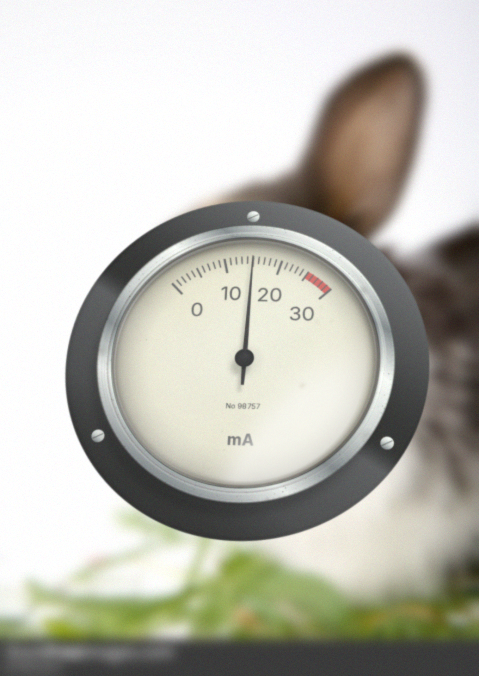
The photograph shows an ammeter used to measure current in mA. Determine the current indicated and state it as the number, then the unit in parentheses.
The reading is 15 (mA)
